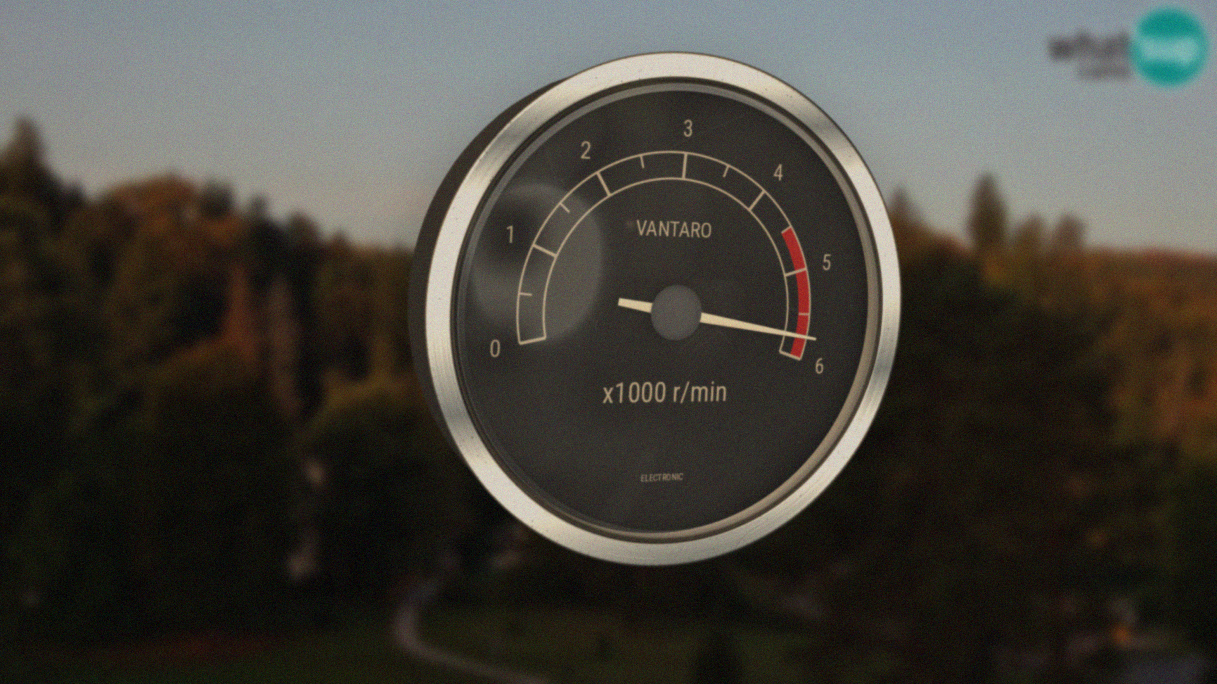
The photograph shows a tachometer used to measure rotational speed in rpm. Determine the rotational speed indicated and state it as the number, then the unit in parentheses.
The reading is 5750 (rpm)
